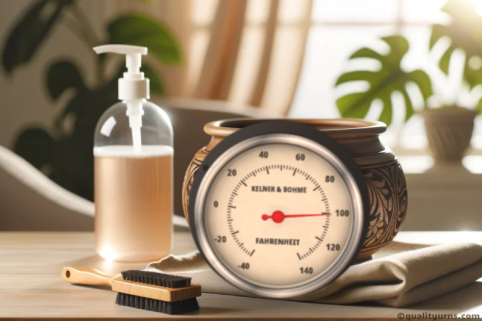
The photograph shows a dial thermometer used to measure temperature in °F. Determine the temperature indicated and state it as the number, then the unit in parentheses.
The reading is 100 (°F)
